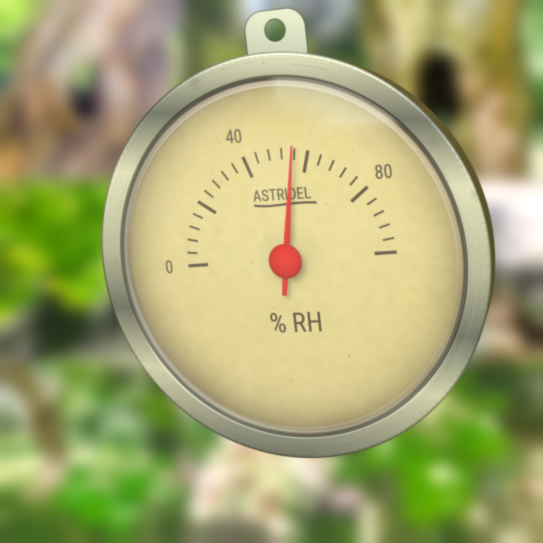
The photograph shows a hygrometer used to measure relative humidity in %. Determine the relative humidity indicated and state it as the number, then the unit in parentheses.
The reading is 56 (%)
